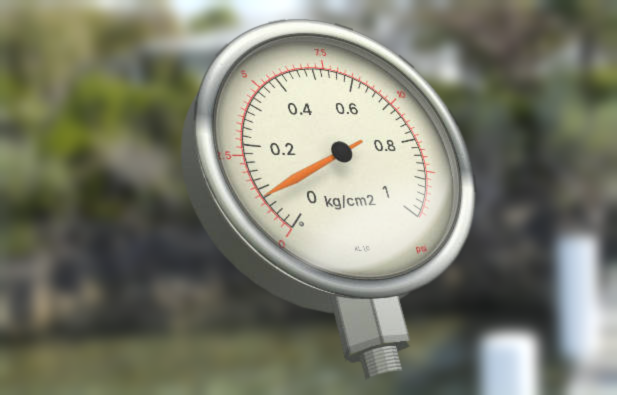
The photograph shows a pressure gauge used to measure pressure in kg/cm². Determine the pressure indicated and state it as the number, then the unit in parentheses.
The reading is 0.08 (kg/cm²)
